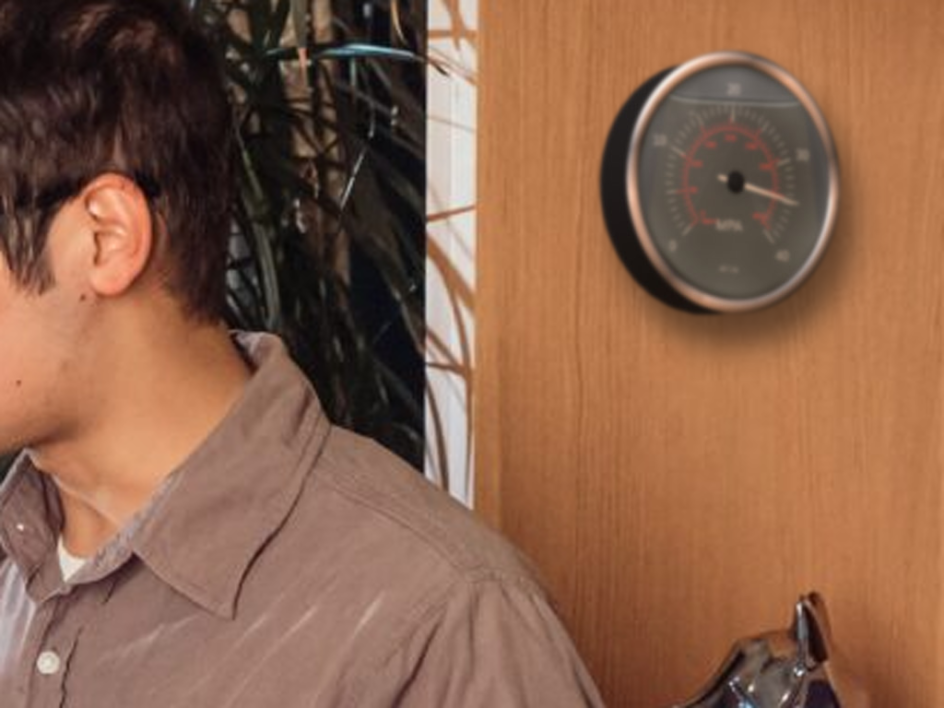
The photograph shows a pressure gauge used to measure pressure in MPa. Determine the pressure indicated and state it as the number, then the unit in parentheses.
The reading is 35 (MPa)
